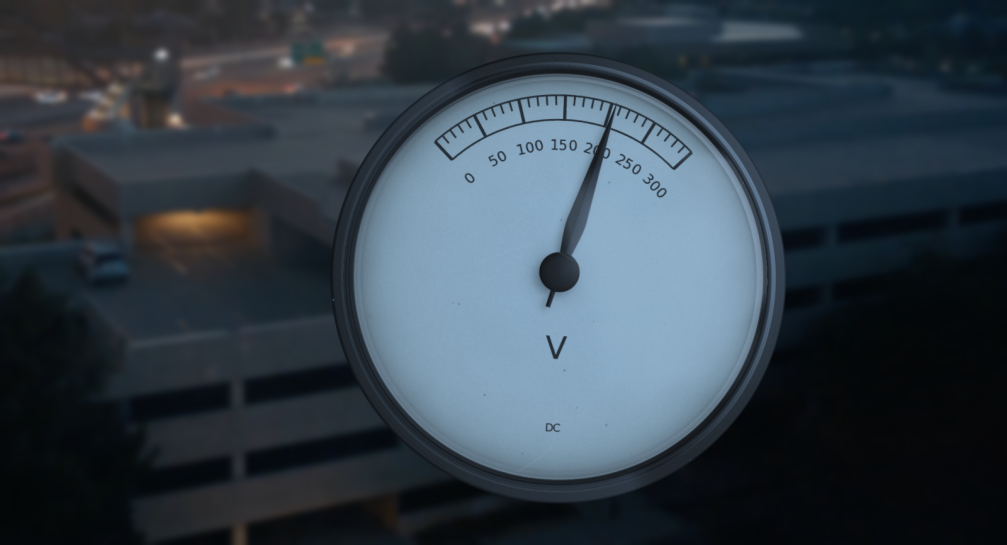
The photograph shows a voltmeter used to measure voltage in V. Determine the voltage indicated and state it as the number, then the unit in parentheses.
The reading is 205 (V)
